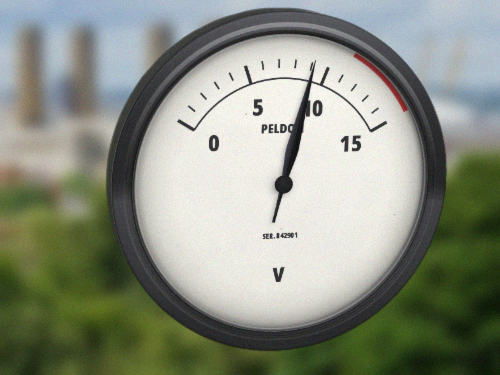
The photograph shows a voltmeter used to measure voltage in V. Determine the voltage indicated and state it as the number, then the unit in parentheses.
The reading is 9 (V)
